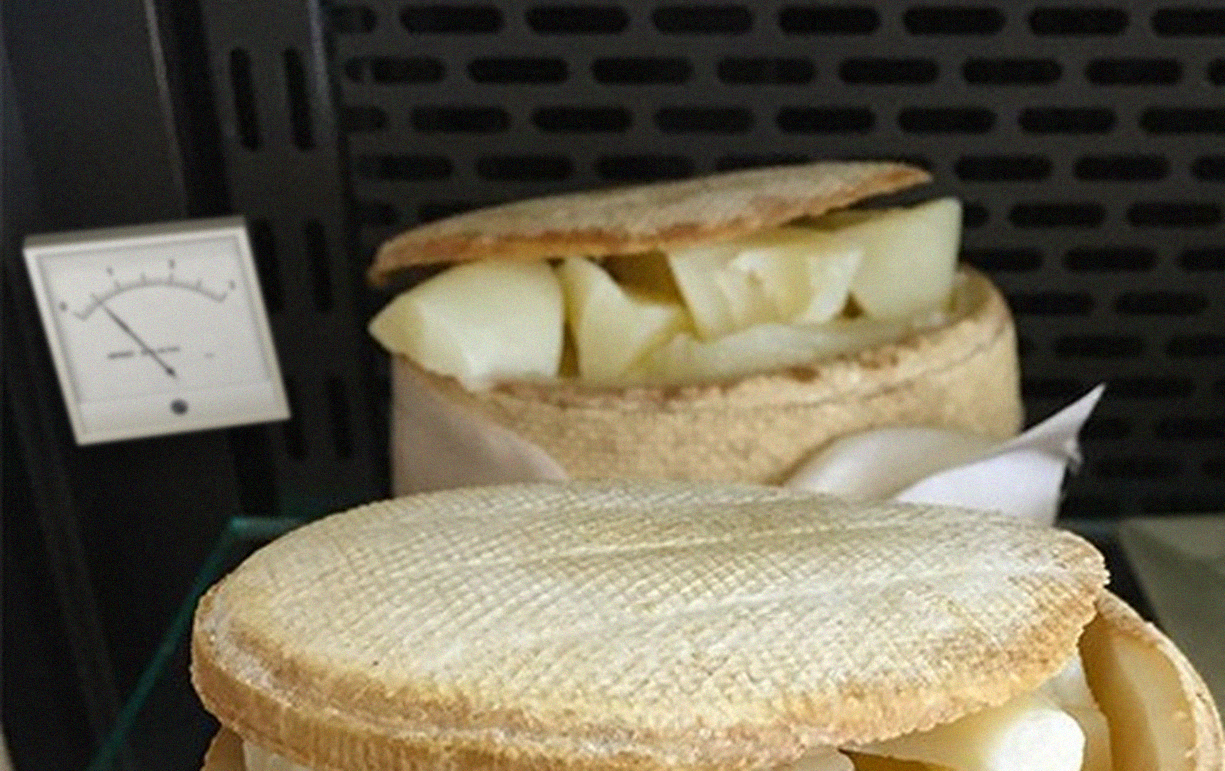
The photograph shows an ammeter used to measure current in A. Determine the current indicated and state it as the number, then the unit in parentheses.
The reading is 0.5 (A)
